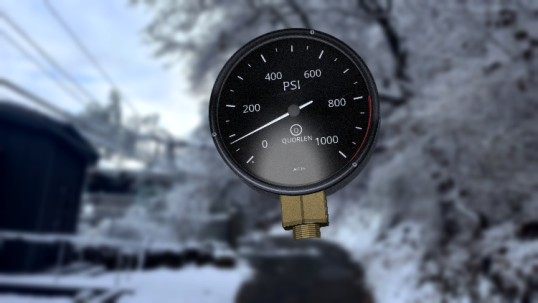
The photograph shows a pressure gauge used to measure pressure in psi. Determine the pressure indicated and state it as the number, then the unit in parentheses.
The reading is 75 (psi)
